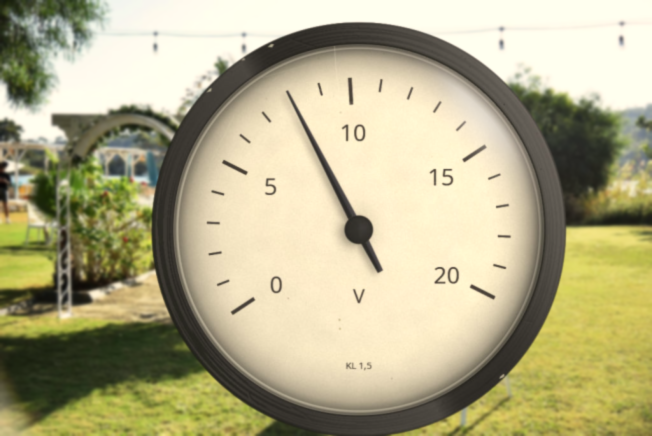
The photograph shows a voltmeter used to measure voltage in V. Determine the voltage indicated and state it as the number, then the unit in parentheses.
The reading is 8 (V)
